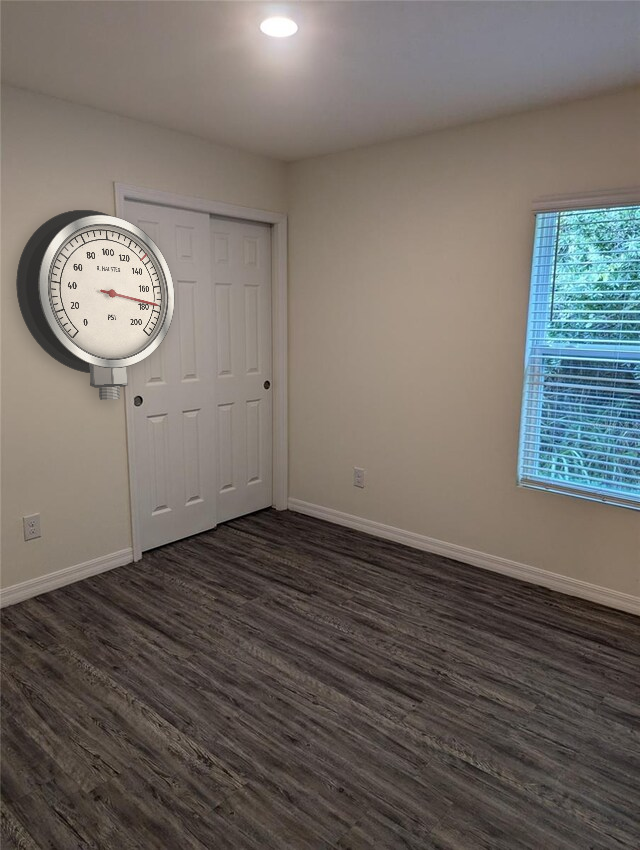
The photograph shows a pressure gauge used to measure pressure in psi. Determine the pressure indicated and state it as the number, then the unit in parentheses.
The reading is 175 (psi)
